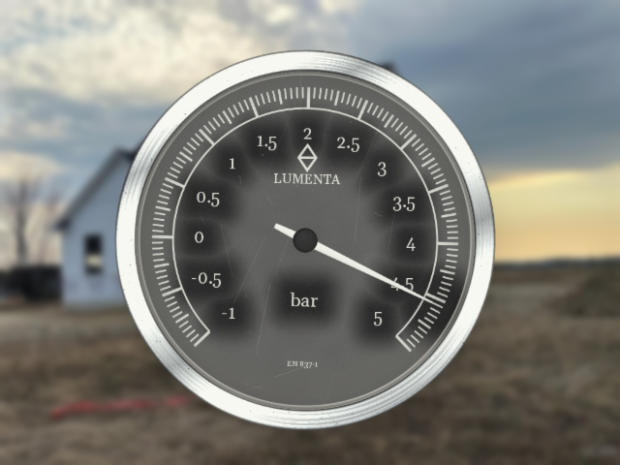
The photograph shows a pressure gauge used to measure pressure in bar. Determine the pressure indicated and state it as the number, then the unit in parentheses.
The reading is 4.55 (bar)
